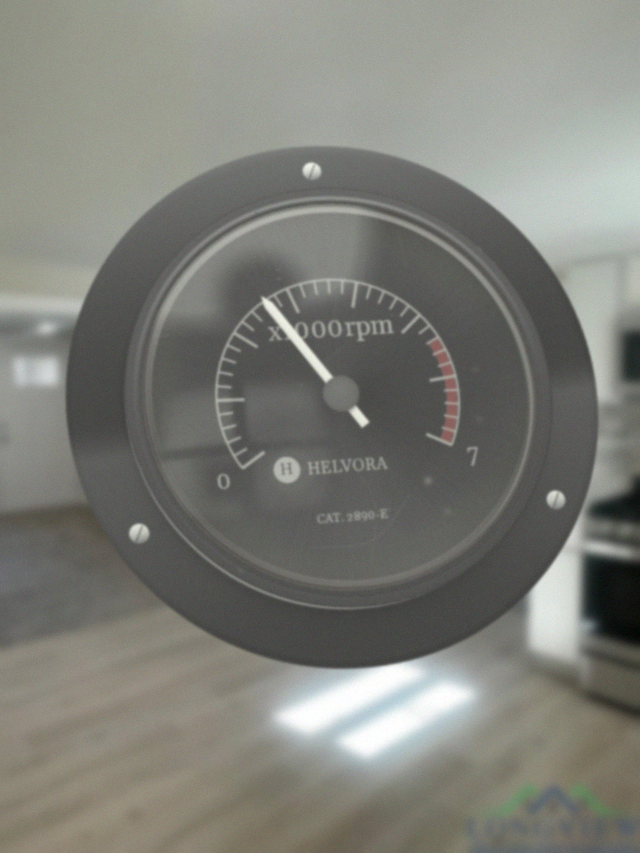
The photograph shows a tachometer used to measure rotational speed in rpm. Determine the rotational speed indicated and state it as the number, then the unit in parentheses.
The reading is 2600 (rpm)
